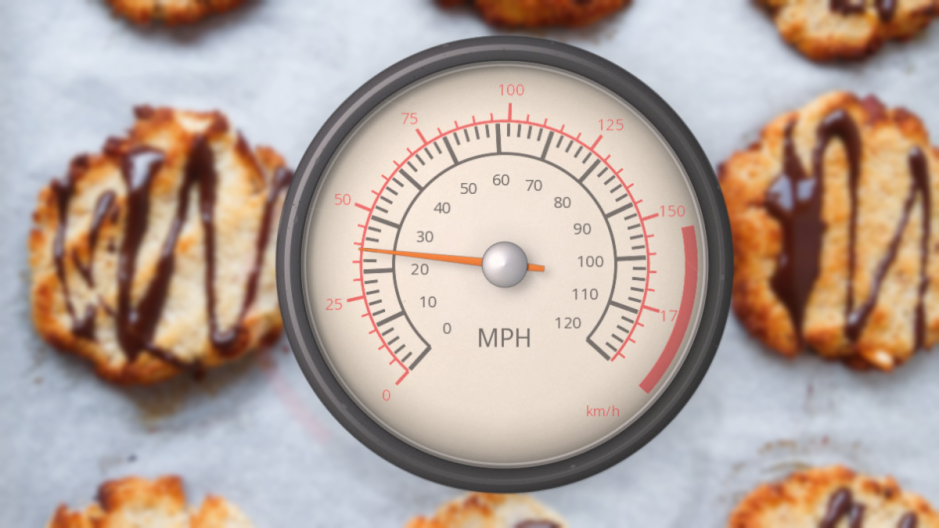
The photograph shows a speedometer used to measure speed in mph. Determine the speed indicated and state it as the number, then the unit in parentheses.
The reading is 24 (mph)
